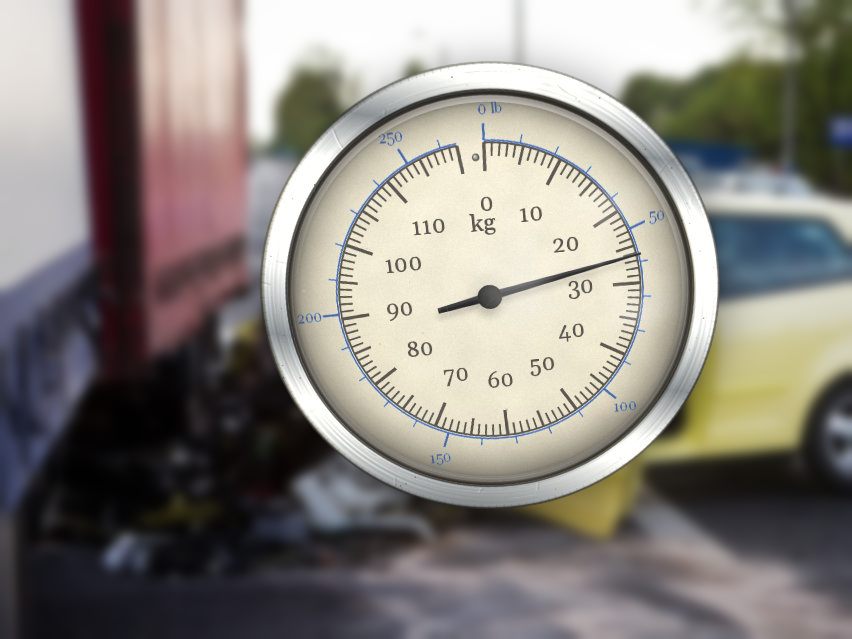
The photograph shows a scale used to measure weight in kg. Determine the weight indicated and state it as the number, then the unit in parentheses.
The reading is 26 (kg)
